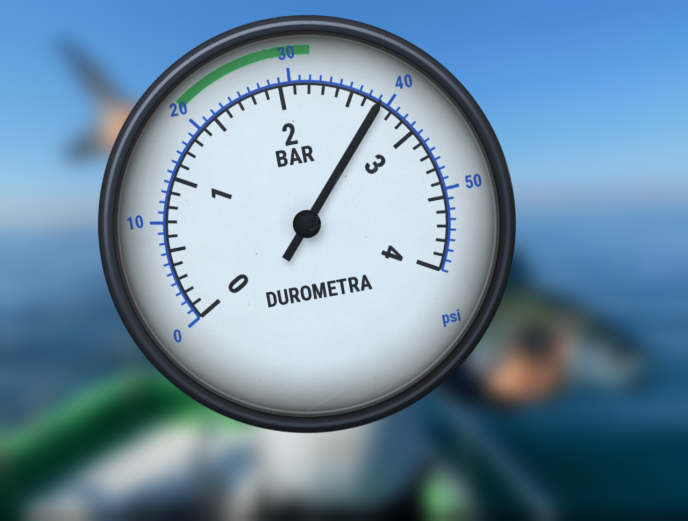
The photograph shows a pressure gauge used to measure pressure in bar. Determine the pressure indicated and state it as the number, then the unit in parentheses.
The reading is 2.7 (bar)
